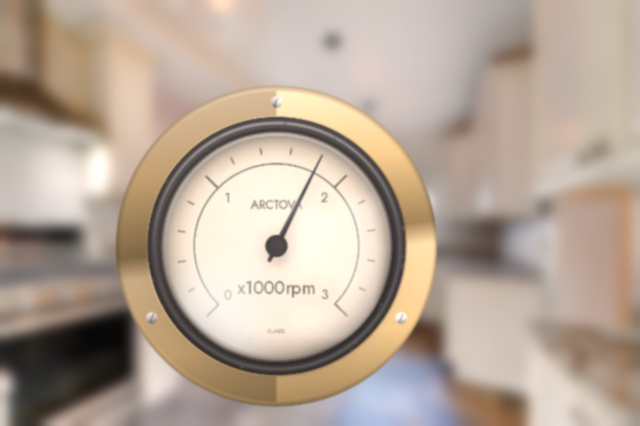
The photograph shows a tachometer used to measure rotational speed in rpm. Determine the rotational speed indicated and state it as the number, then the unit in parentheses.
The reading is 1800 (rpm)
